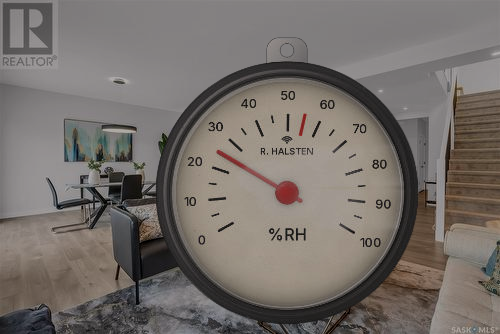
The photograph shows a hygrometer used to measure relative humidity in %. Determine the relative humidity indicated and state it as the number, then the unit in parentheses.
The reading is 25 (%)
